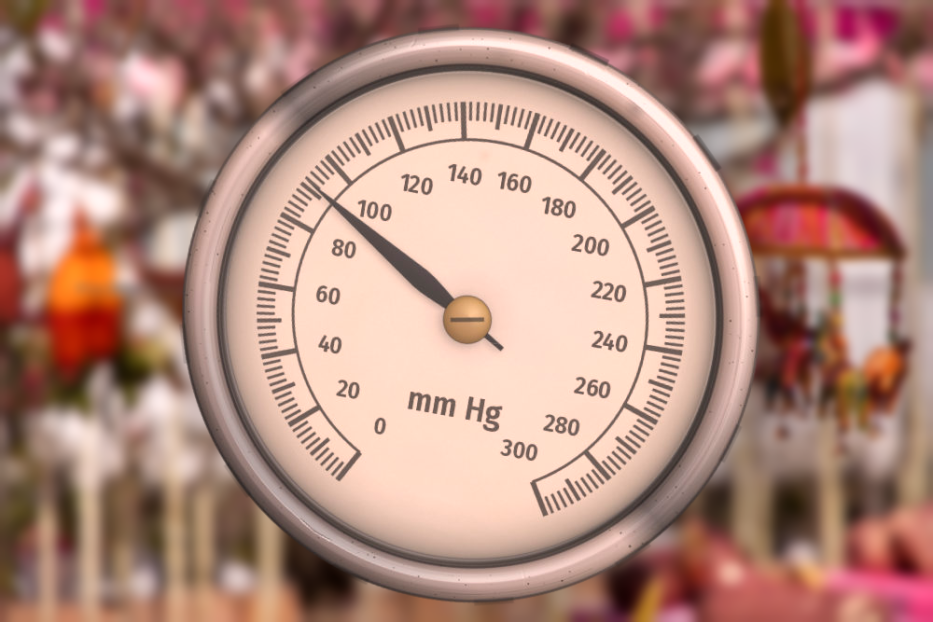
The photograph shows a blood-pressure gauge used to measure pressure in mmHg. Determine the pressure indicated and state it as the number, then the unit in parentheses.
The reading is 92 (mmHg)
